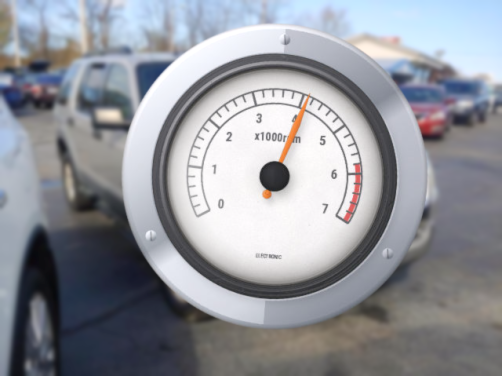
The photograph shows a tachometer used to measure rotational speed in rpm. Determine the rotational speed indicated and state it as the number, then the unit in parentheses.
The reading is 4100 (rpm)
